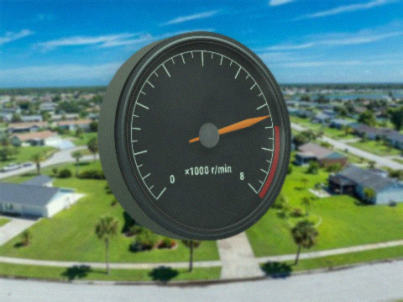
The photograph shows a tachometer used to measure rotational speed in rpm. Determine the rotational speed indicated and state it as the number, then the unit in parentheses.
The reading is 6250 (rpm)
